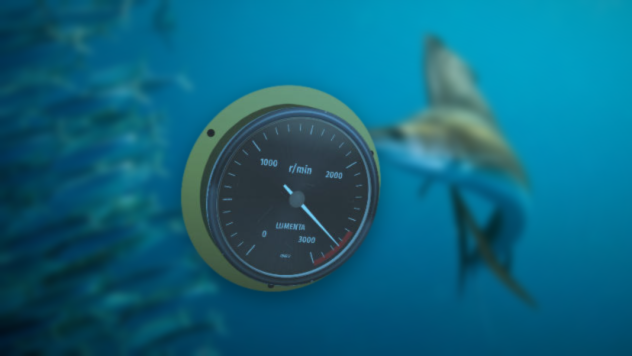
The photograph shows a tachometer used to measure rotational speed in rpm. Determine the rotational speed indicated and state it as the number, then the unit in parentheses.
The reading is 2750 (rpm)
